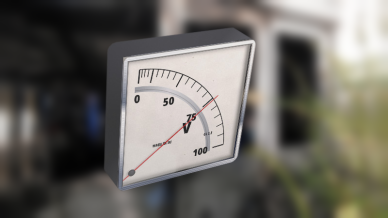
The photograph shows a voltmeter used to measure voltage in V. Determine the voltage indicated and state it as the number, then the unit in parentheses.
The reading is 75 (V)
